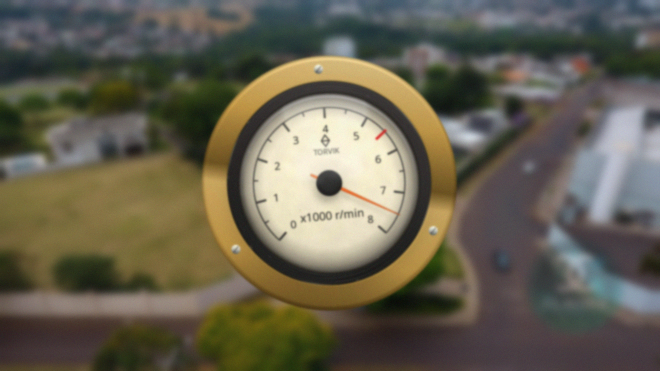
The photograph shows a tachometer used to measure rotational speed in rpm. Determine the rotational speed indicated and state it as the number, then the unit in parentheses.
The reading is 7500 (rpm)
